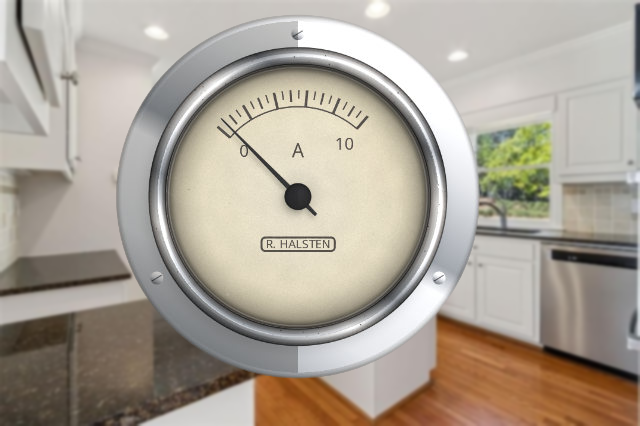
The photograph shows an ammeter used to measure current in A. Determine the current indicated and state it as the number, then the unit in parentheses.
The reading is 0.5 (A)
